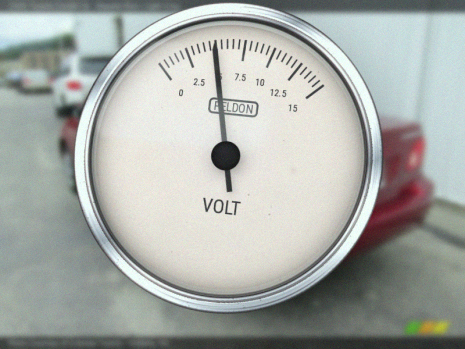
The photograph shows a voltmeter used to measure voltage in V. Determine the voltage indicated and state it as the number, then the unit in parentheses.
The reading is 5 (V)
